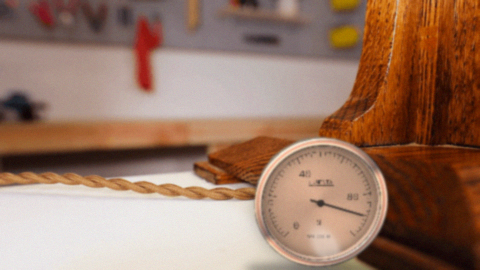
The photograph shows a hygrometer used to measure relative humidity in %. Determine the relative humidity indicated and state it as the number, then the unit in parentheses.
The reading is 90 (%)
